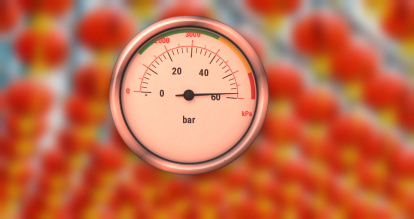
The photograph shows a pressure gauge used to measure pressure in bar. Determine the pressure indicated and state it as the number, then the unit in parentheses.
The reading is 58 (bar)
